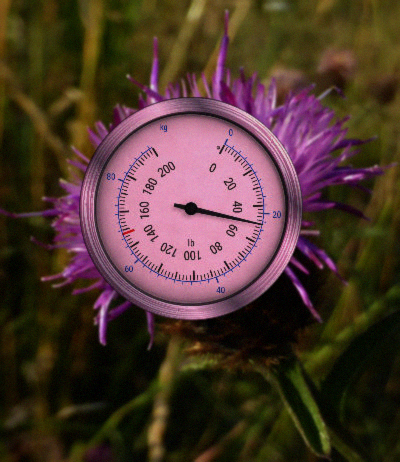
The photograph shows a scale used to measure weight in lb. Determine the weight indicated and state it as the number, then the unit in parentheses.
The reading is 50 (lb)
